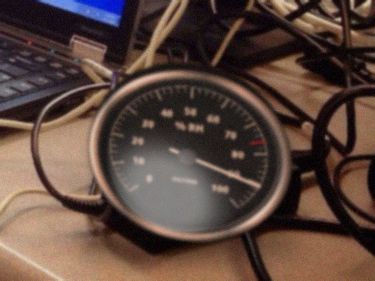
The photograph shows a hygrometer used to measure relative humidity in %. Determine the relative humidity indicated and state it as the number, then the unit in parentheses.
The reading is 90 (%)
